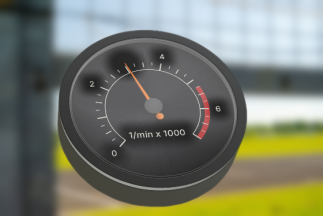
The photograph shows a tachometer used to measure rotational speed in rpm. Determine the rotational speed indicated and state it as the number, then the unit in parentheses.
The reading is 3000 (rpm)
